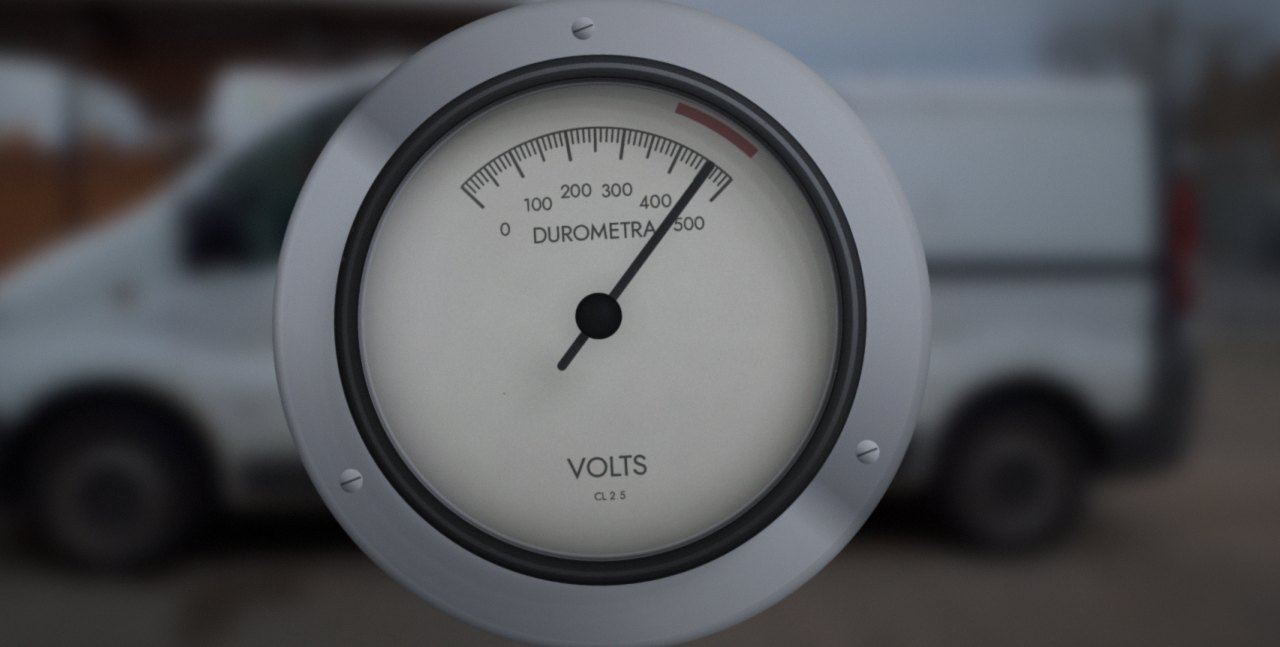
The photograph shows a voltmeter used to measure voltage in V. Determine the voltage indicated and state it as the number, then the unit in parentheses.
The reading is 460 (V)
